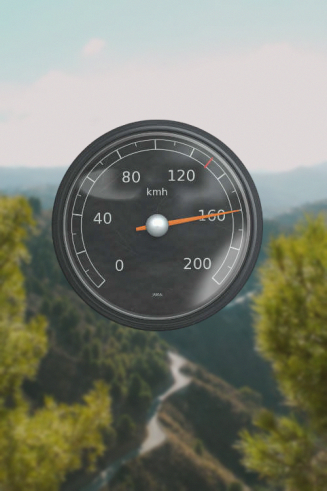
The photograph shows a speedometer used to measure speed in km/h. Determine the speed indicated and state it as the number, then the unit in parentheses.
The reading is 160 (km/h)
